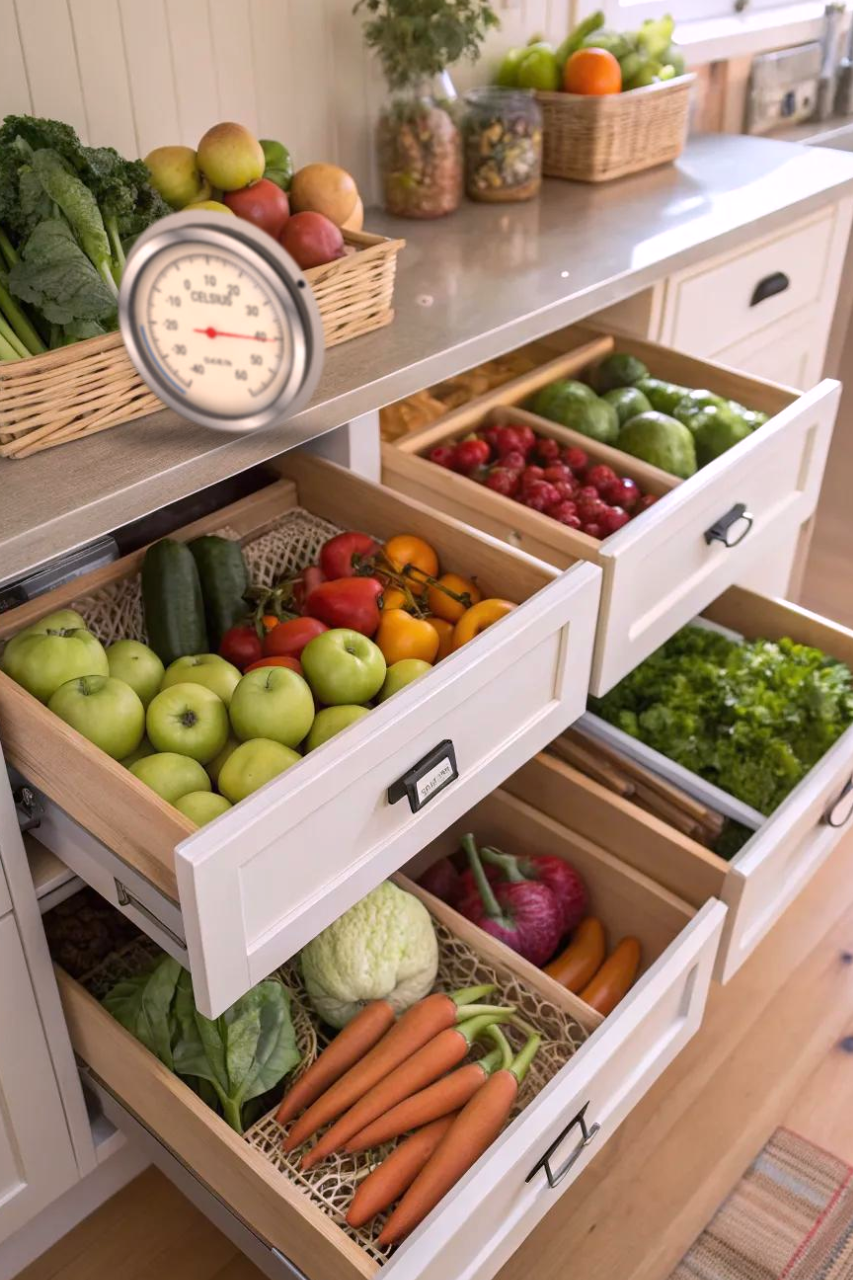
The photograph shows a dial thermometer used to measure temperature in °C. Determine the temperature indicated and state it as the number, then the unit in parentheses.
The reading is 40 (°C)
